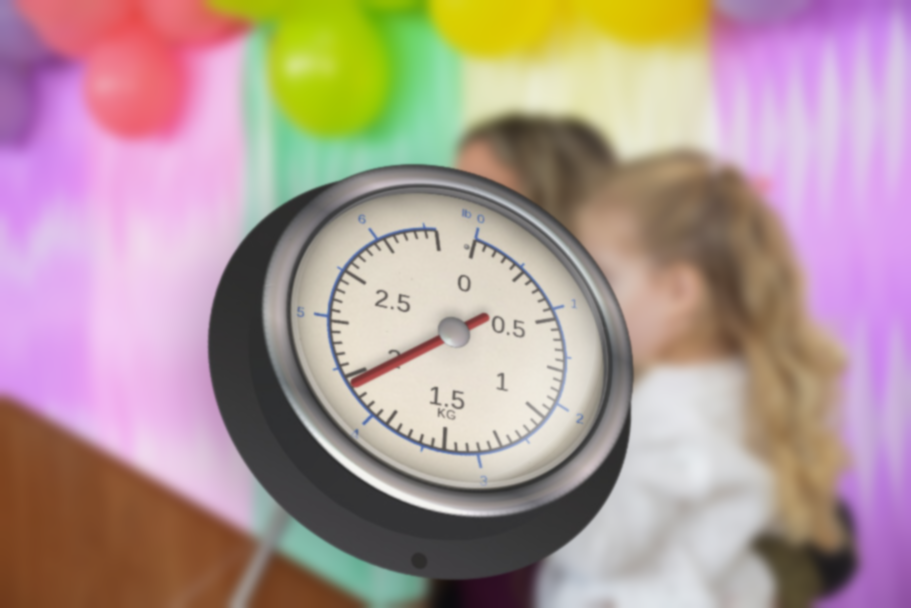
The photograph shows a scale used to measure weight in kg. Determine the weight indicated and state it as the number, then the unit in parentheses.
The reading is 1.95 (kg)
